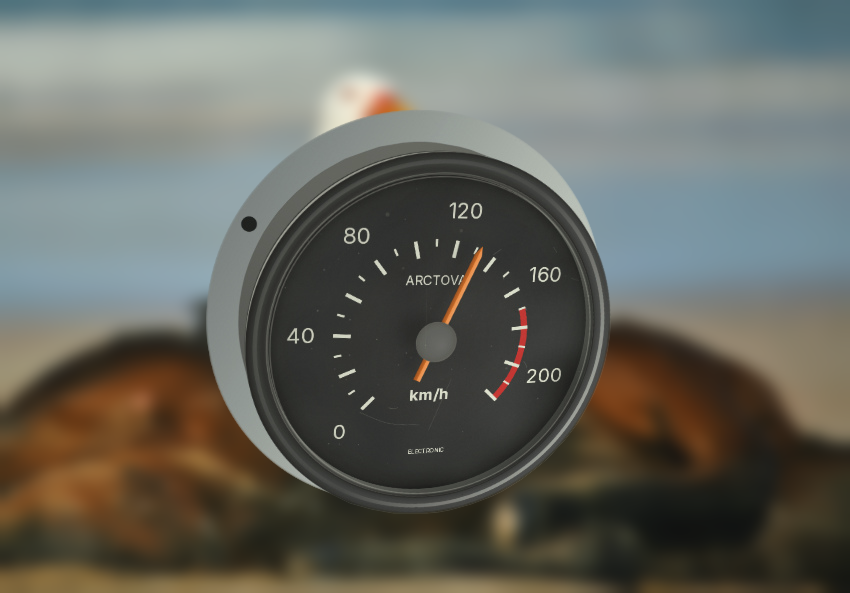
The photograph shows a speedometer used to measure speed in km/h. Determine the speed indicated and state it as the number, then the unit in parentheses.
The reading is 130 (km/h)
